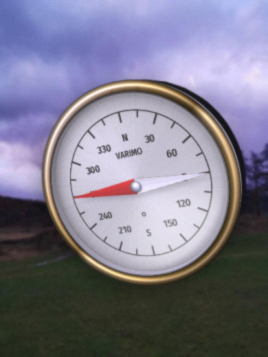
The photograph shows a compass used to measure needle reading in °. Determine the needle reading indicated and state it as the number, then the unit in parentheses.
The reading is 270 (°)
